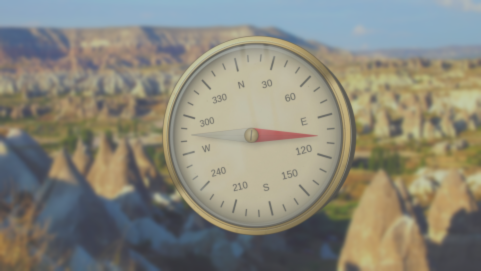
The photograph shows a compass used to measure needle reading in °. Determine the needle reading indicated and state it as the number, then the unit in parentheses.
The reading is 105 (°)
